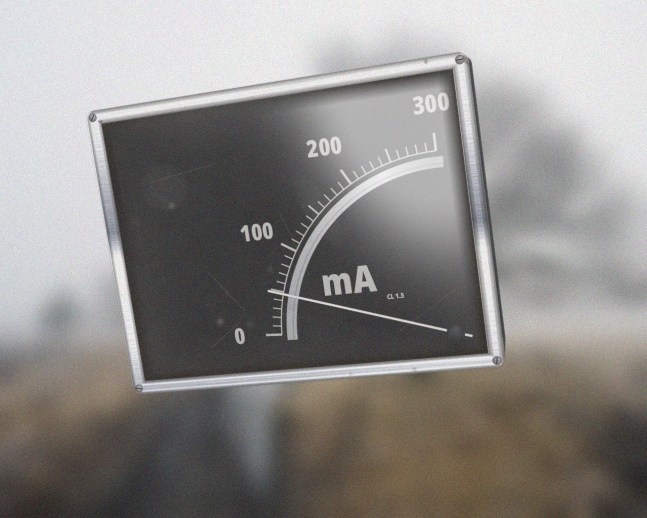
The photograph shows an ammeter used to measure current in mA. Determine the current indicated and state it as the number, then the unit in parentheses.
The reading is 50 (mA)
